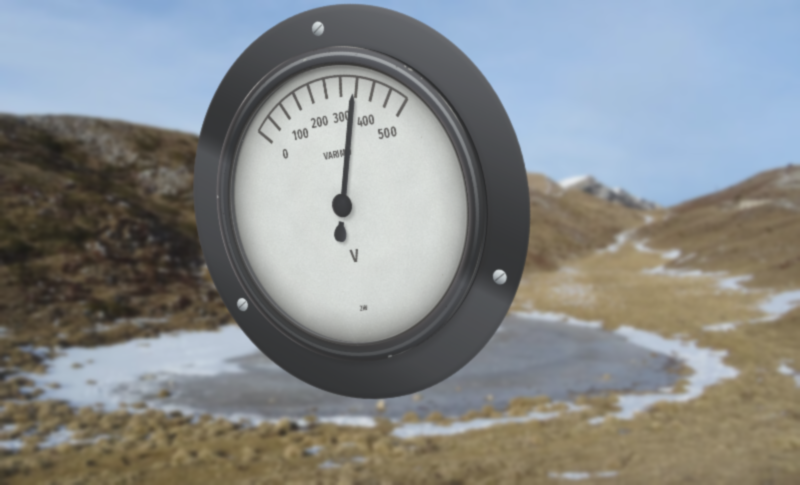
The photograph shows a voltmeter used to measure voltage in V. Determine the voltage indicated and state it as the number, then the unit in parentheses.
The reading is 350 (V)
